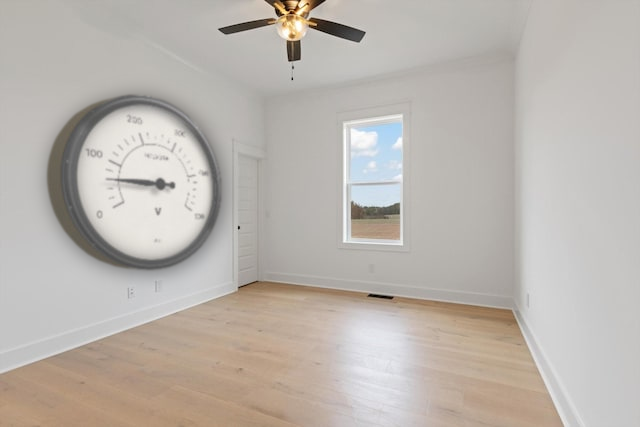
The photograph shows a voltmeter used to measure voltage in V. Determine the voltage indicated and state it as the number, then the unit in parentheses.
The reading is 60 (V)
